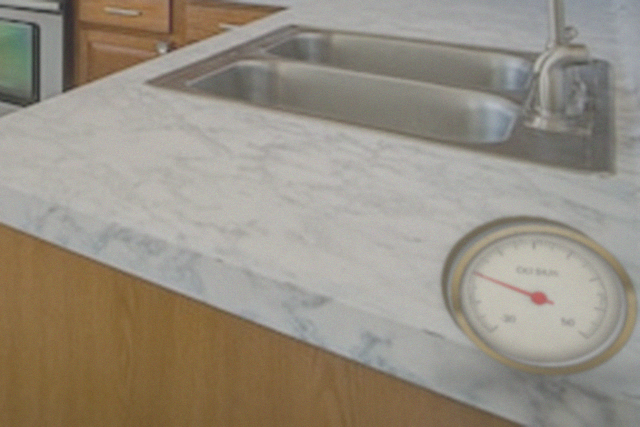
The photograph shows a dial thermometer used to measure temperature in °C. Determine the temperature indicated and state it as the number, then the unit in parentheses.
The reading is -10 (°C)
